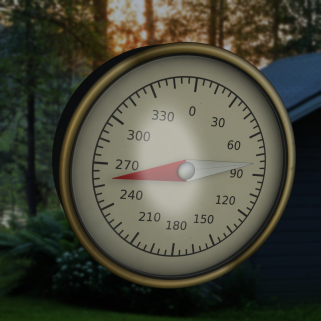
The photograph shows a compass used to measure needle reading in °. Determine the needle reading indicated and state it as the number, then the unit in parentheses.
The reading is 260 (°)
